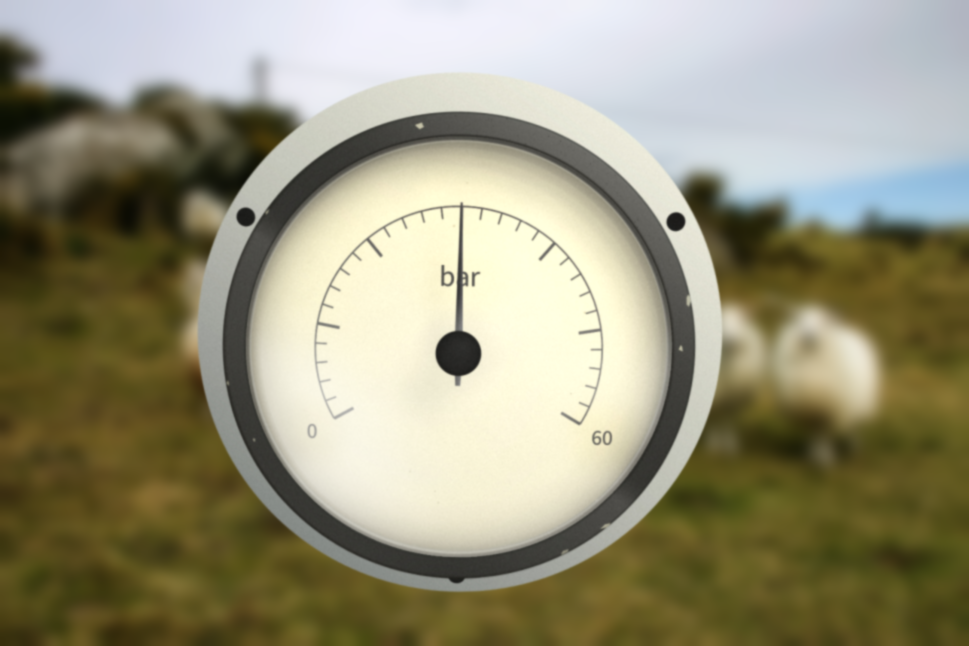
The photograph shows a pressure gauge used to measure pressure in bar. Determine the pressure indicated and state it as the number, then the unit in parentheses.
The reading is 30 (bar)
